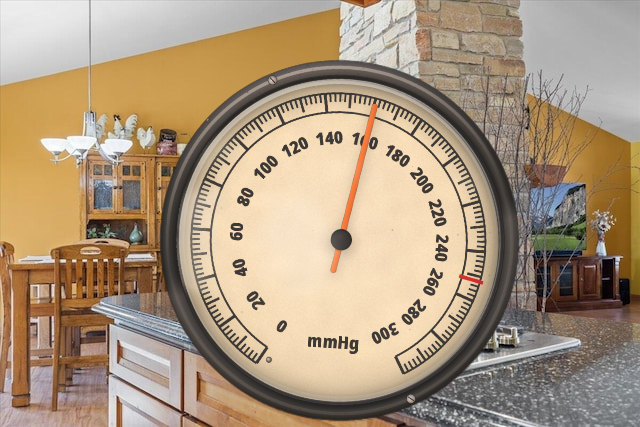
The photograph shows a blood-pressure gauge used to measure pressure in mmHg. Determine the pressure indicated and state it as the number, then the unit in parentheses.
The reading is 160 (mmHg)
